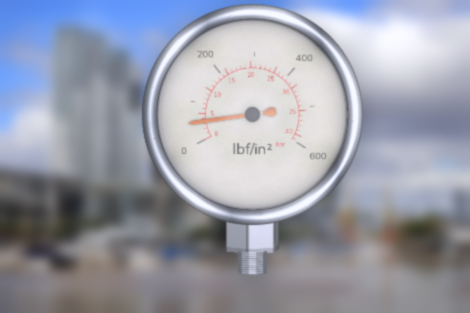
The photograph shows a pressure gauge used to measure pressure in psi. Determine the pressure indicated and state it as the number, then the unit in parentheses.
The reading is 50 (psi)
